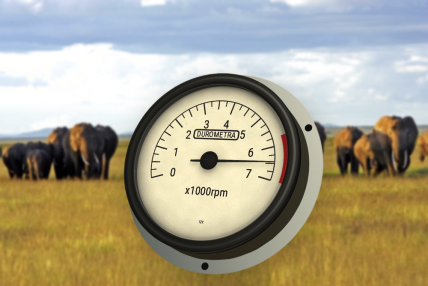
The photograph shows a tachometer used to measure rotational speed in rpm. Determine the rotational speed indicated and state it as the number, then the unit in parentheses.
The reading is 6500 (rpm)
